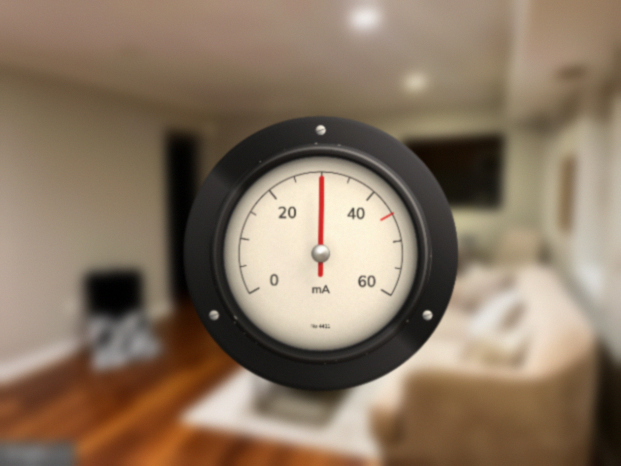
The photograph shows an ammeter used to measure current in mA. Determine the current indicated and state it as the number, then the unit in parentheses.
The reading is 30 (mA)
